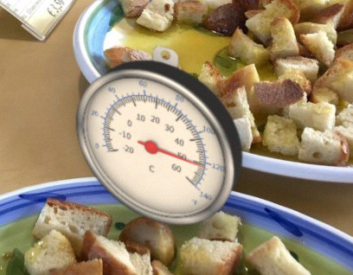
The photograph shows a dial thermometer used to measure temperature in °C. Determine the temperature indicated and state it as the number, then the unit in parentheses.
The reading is 50 (°C)
